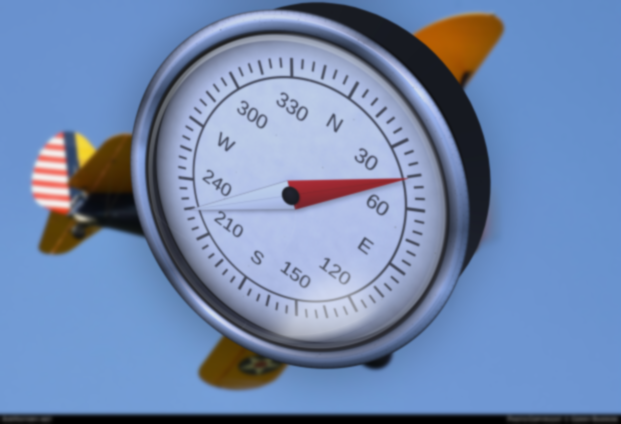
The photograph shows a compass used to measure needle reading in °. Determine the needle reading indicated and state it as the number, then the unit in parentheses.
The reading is 45 (°)
